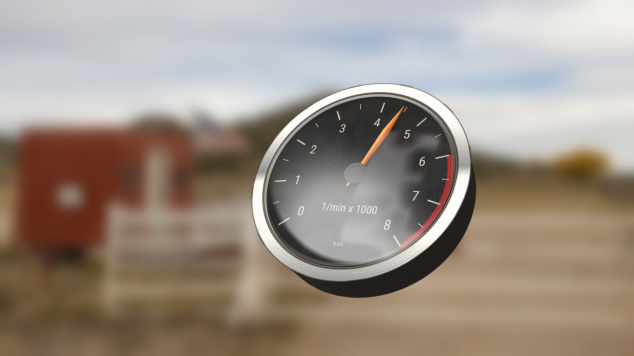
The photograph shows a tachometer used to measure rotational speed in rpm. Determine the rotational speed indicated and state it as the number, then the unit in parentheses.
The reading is 4500 (rpm)
